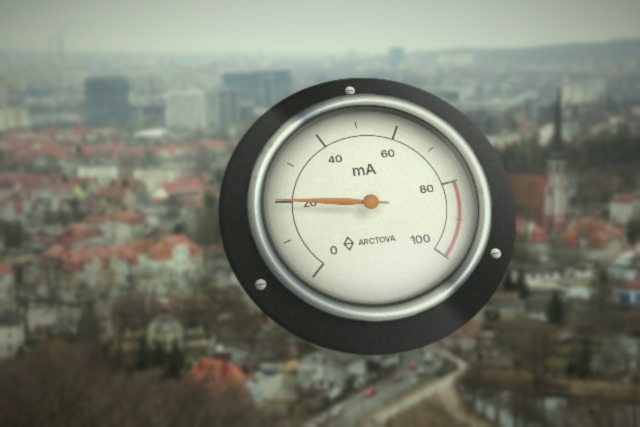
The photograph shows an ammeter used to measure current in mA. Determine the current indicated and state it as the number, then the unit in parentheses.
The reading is 20 (mA)
